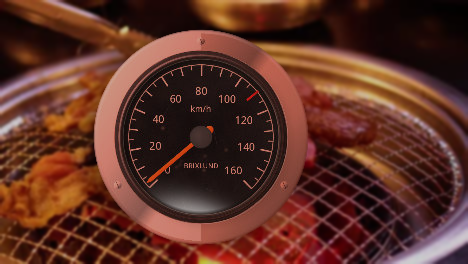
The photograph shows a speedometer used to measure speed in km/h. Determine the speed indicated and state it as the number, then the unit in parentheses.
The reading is 2.5 (km/h)
